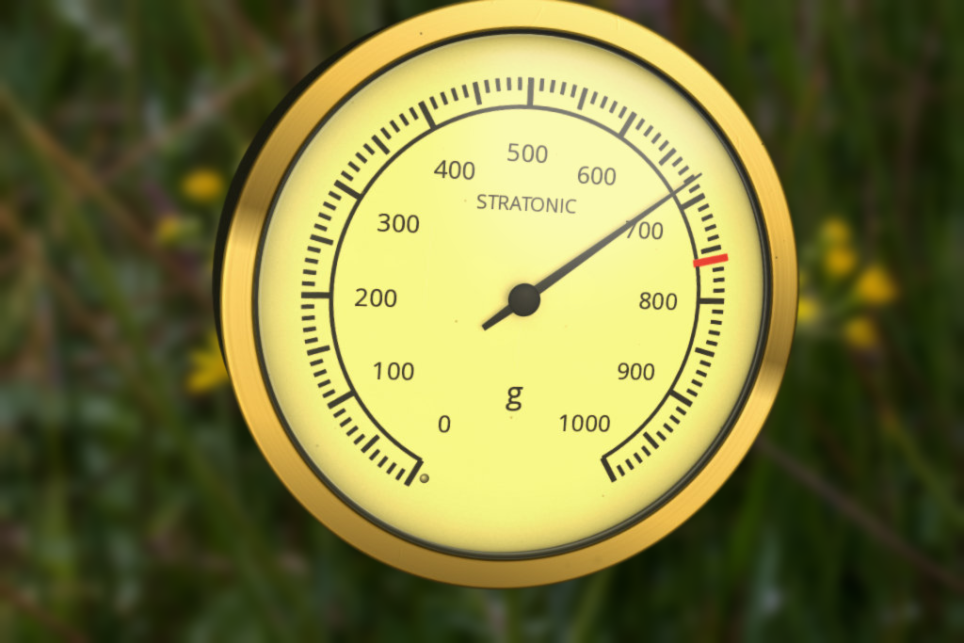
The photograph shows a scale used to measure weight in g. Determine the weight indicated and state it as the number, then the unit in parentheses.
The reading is 680 (g)
